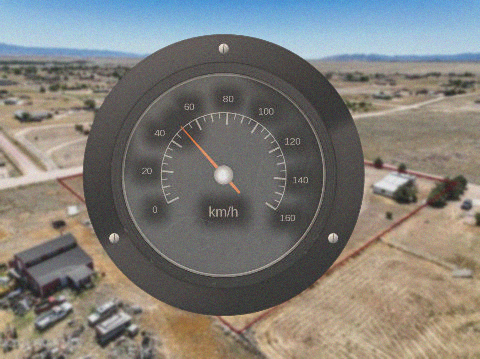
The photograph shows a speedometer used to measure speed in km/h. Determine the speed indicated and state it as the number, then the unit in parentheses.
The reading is 50 (km/h)
